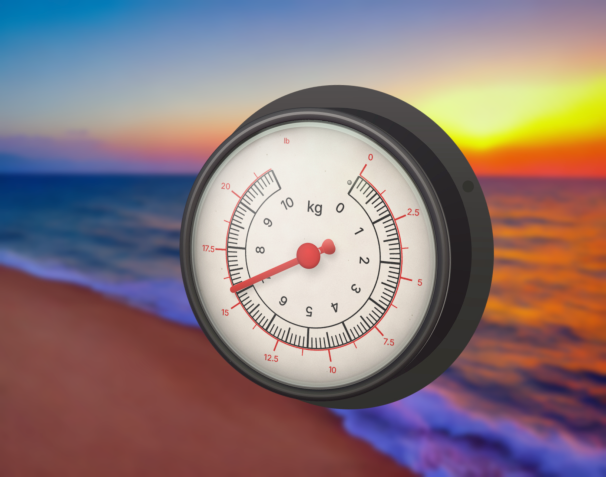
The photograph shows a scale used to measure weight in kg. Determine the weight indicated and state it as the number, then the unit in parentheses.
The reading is 7.1 (kg)
